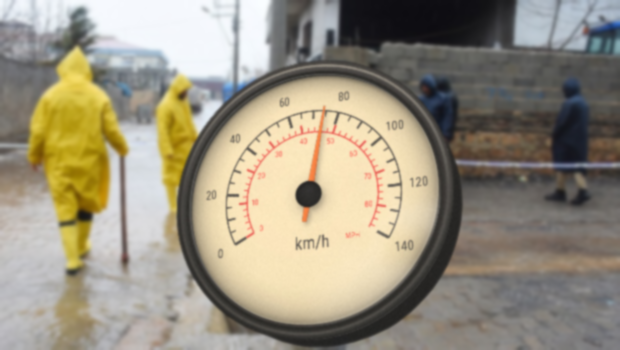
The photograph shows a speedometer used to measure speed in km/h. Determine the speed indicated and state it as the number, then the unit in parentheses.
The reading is 75 (km/h)
